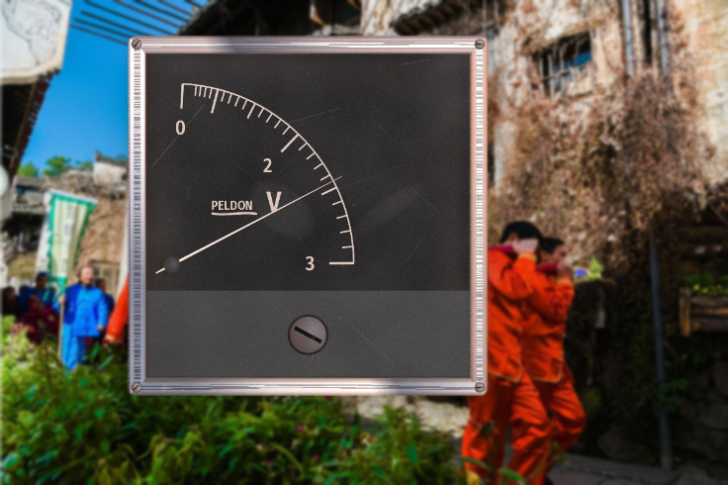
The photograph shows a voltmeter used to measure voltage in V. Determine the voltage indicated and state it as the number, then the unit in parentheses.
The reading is 2.45 (V)
